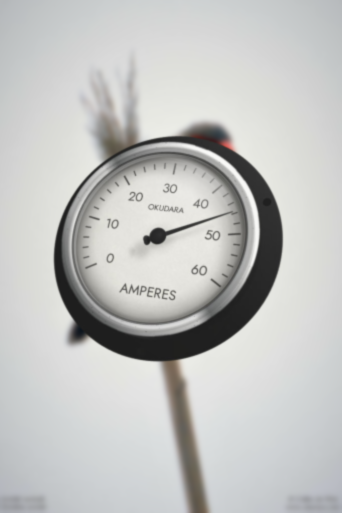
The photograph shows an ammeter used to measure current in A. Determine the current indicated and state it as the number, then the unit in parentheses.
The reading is 46 (A)
